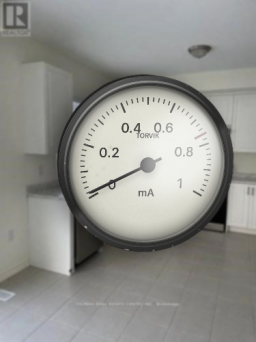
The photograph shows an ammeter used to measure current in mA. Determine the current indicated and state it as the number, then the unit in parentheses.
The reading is 0.02 (mA)
